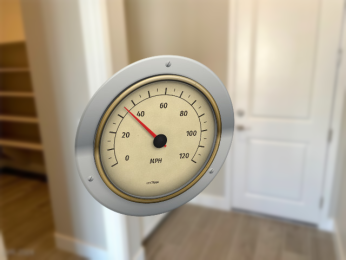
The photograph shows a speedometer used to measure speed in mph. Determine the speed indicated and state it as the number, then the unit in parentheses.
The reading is 35 (mph)
